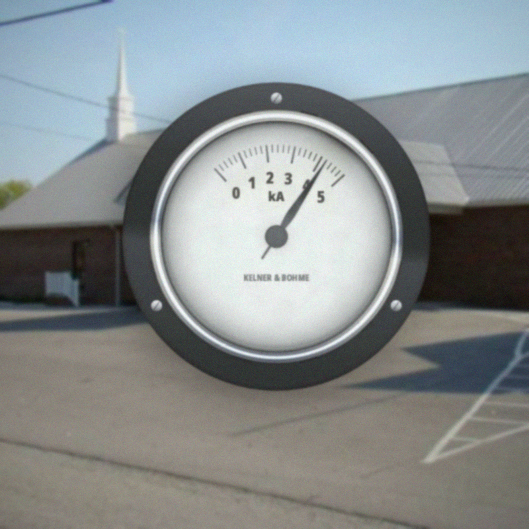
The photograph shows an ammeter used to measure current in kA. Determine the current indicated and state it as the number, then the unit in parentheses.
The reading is 4.2 (kA)
